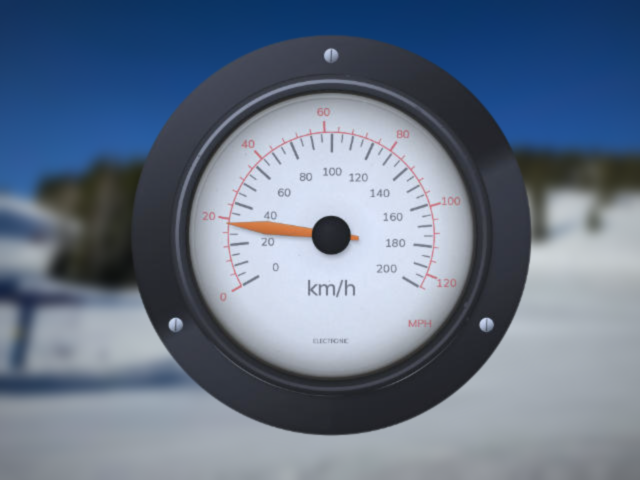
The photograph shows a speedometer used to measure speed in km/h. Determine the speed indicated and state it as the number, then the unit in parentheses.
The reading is 30 (km/h)
